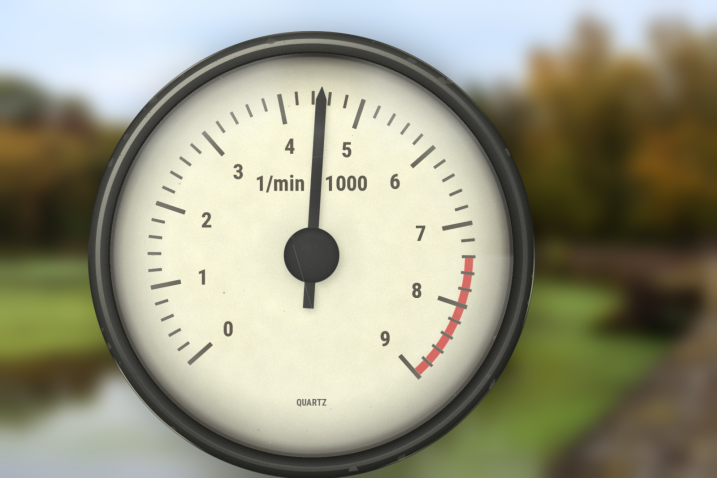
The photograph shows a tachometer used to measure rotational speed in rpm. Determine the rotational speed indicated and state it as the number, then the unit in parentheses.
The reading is 4500 (rpm)
